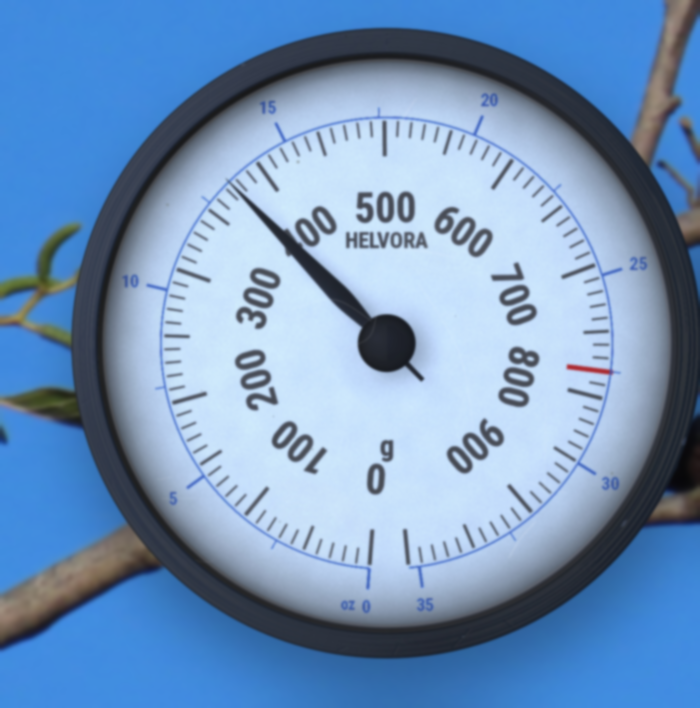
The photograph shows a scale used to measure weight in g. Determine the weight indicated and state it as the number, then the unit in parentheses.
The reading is 375 (g)
